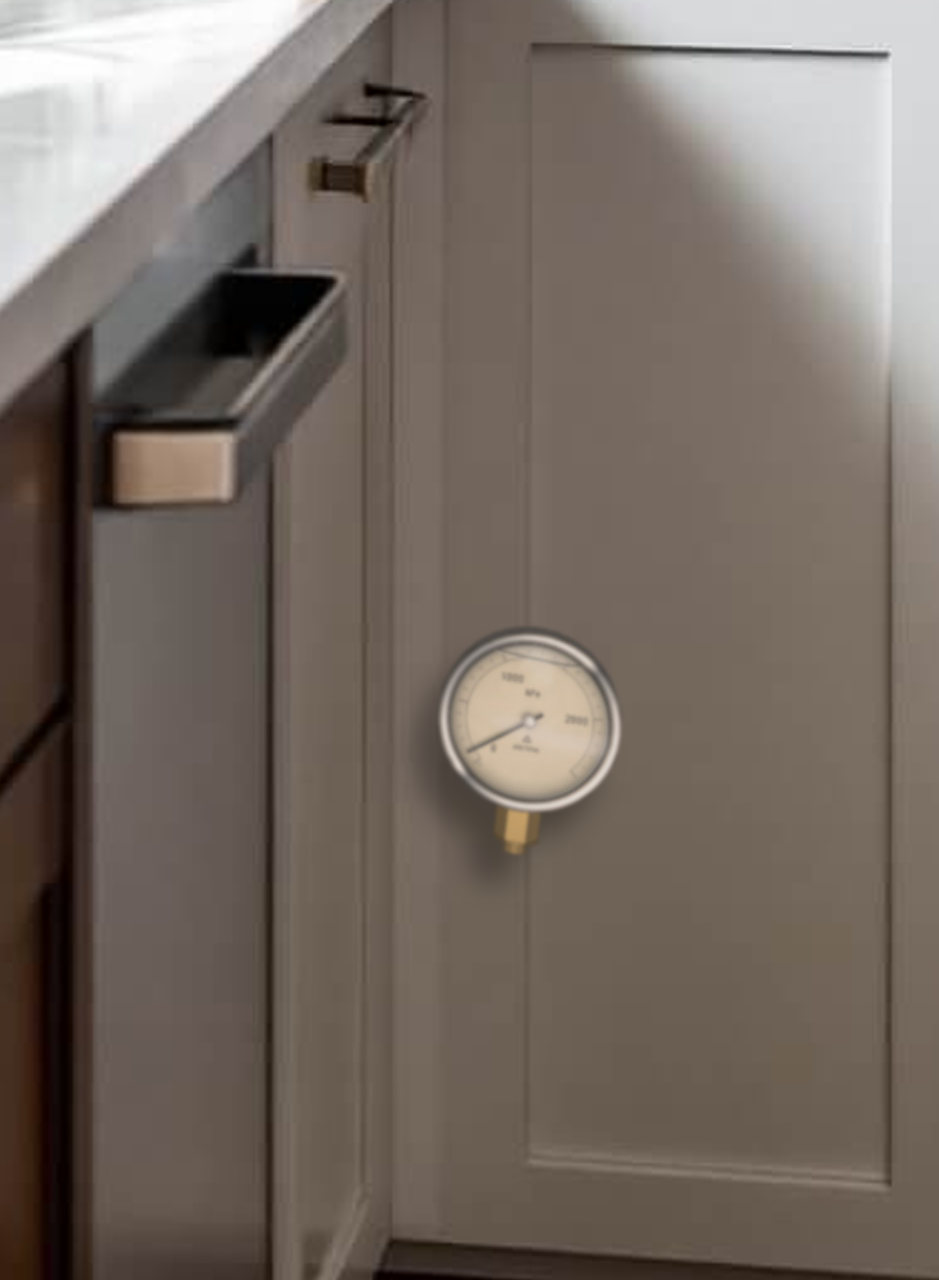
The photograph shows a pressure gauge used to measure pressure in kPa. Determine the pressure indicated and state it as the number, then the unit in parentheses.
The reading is 100 (kPa)
